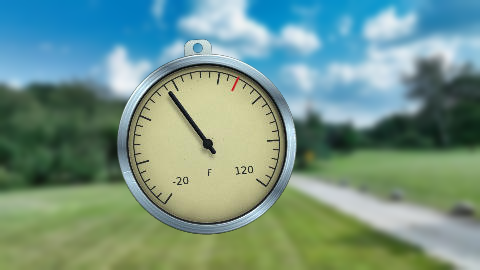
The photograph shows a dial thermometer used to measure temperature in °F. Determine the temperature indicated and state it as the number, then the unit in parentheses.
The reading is 36 (°F)
